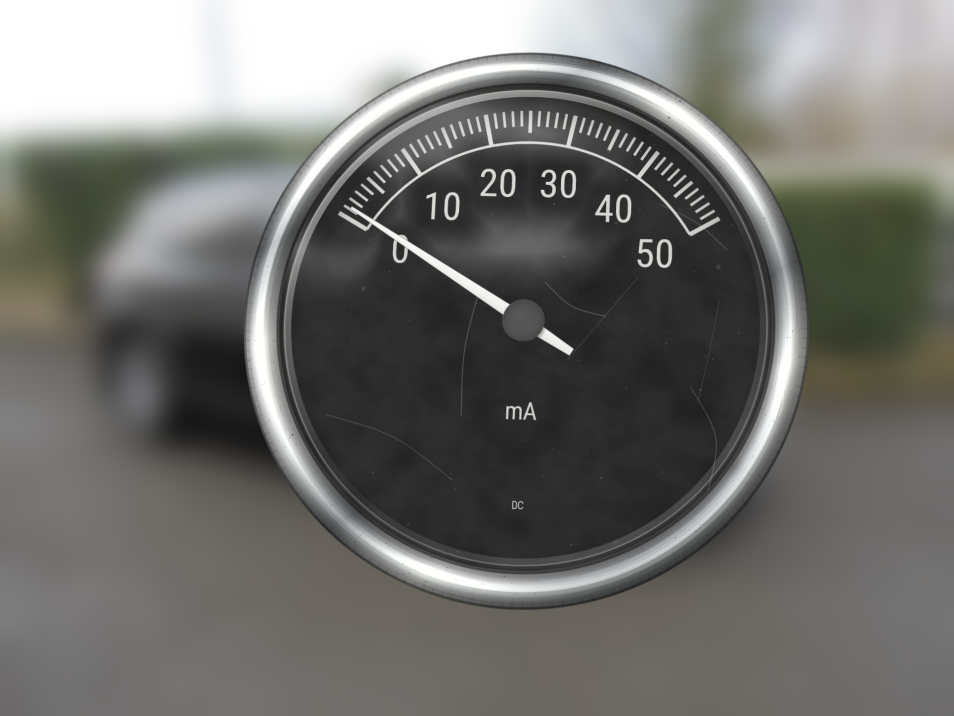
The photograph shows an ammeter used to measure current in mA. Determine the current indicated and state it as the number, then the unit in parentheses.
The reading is 1 (mA)
